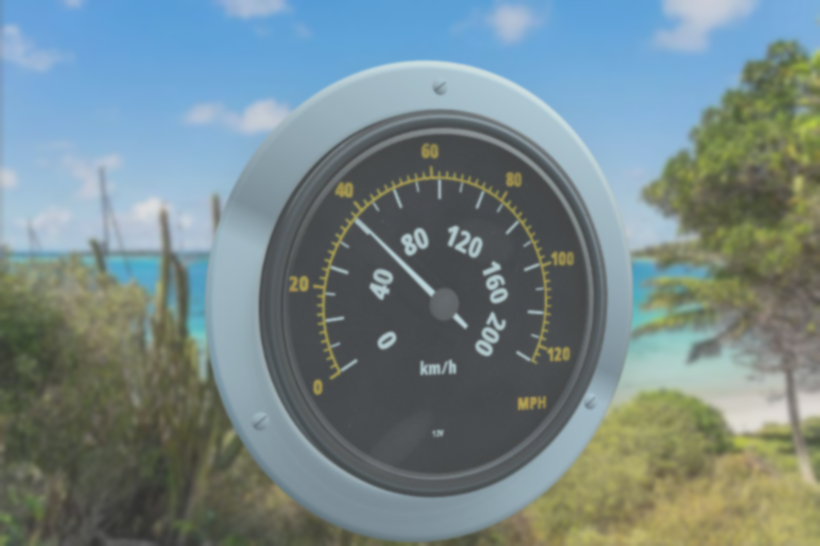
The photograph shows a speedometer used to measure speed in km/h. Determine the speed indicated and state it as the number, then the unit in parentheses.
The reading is 60 (km/h)
